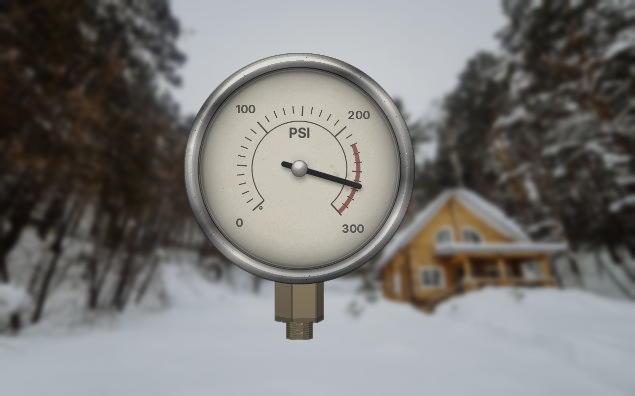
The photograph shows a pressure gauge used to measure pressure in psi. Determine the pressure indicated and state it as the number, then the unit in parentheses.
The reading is 265 (psi)
